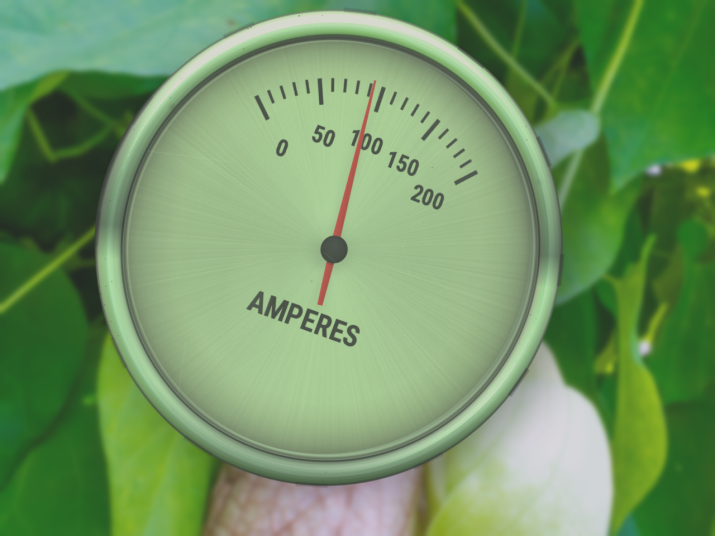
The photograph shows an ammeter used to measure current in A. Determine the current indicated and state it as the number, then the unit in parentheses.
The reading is 90 (A)
